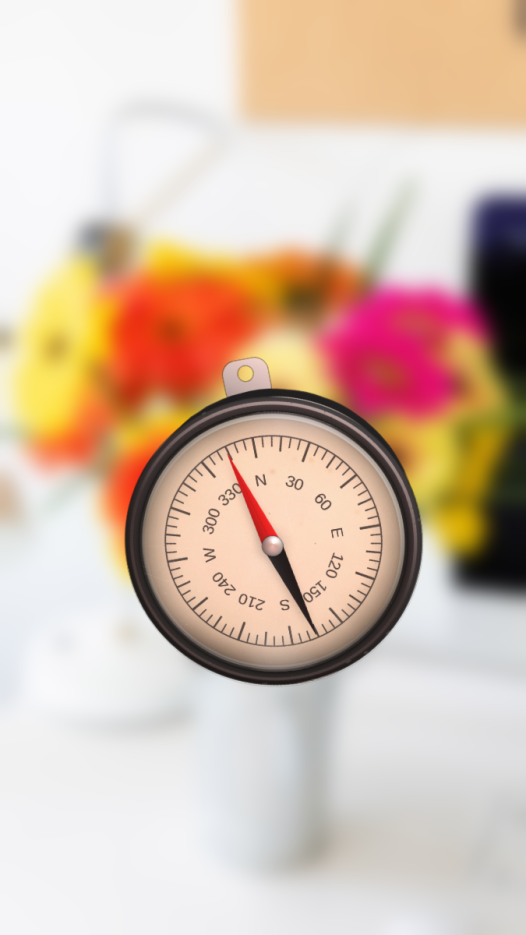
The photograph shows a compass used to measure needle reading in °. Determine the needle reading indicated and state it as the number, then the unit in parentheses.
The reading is 345 (°)
